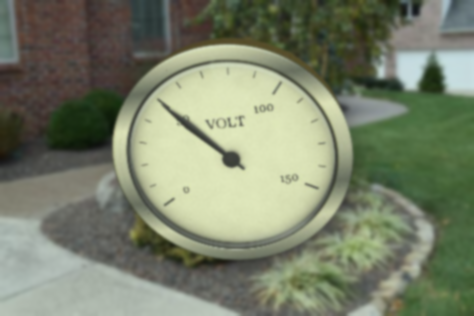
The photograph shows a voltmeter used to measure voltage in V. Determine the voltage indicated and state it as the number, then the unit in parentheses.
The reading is 50 (V)
